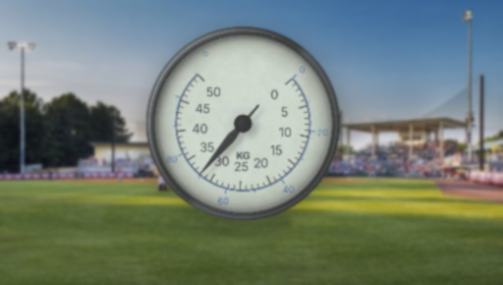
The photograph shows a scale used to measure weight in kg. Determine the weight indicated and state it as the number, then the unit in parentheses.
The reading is 32 (kg)
